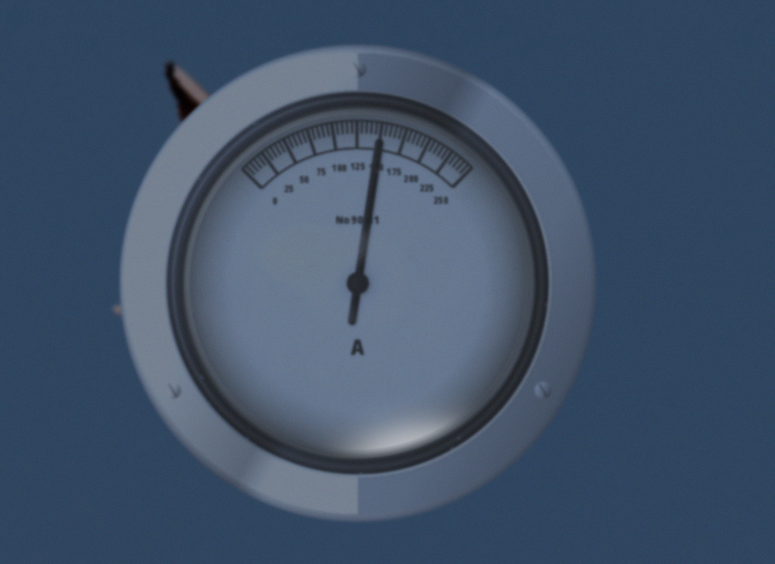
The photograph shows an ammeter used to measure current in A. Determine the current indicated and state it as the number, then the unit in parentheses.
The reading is 150 (A)
